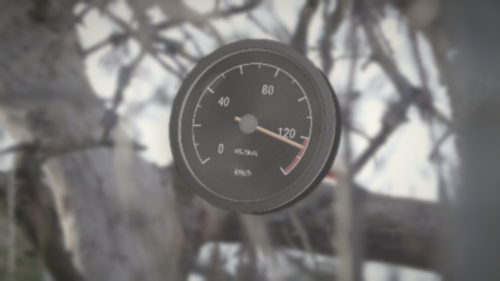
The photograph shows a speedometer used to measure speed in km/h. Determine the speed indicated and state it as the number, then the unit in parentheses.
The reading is 125 (km/h)
